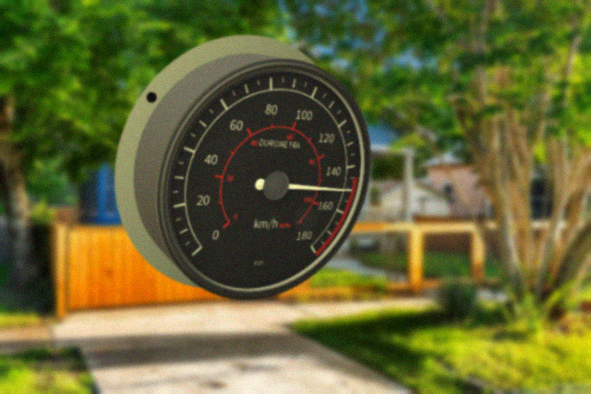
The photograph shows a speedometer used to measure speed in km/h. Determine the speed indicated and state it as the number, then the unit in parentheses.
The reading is 150 (km/h)
